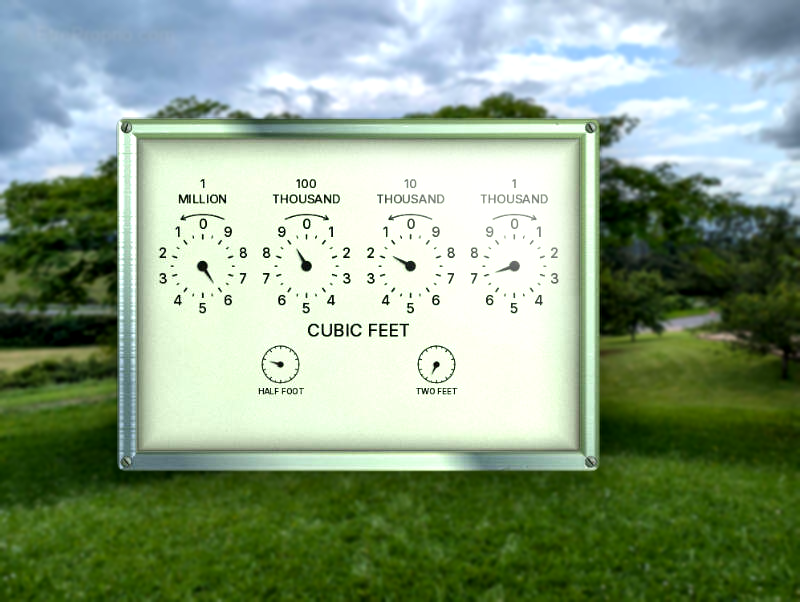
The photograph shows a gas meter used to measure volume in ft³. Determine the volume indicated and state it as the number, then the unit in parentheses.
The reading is 591700 (ft³)
